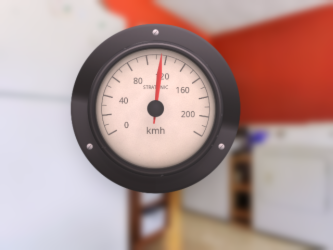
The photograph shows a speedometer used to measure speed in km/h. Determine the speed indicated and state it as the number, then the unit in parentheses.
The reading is 115 (km/h)
